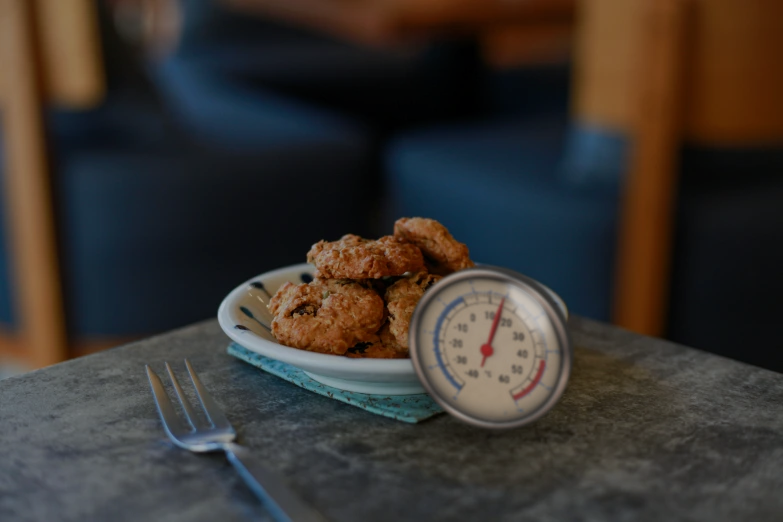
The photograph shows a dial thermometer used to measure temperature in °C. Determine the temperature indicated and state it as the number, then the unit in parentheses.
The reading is 15 (°C)
